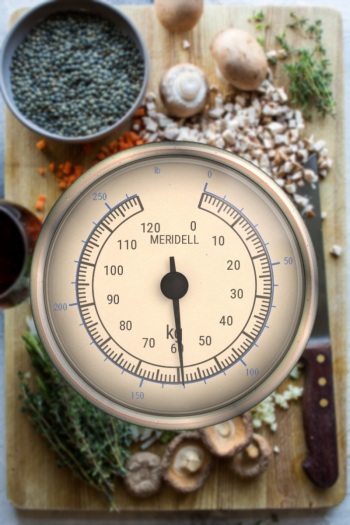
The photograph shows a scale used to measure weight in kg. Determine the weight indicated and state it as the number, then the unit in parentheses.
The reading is 59 (kg)
